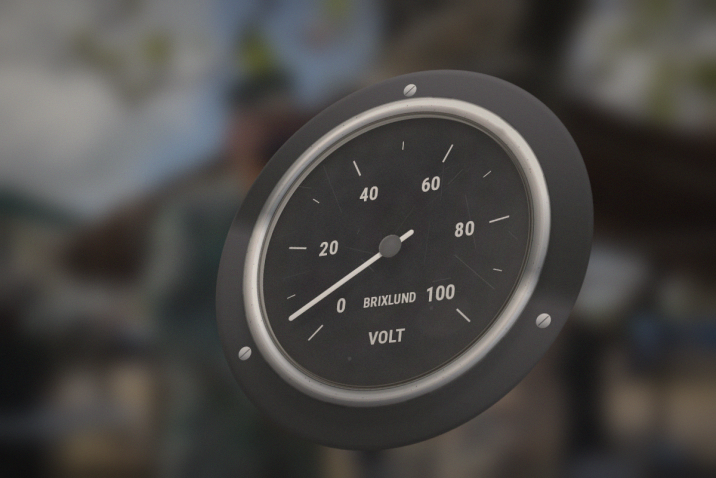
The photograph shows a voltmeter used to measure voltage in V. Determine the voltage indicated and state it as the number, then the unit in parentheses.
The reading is 5 (V)
